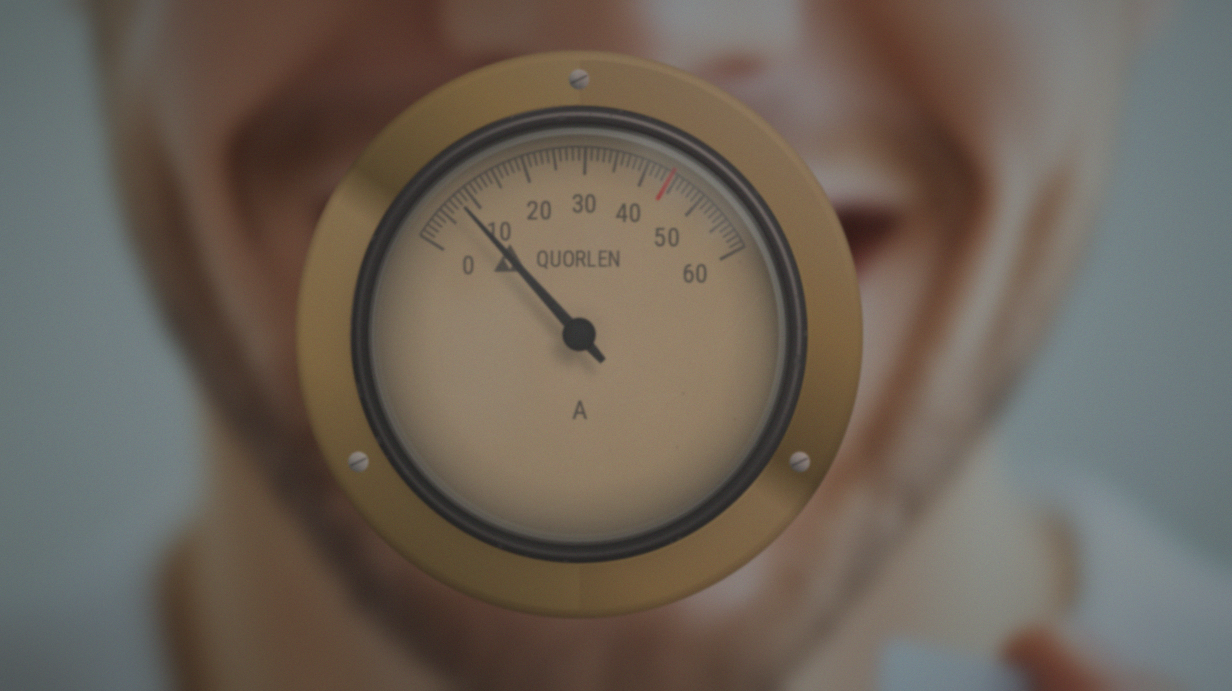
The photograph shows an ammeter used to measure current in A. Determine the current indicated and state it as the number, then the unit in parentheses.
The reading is 8 (A)
